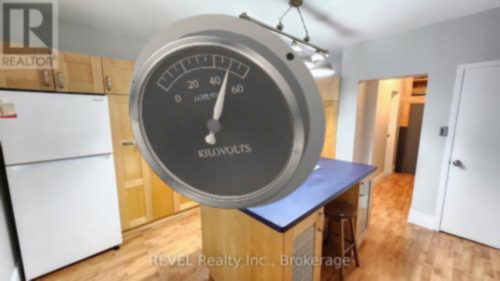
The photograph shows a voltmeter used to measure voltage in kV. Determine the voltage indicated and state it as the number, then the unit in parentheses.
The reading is 50 (kV)
